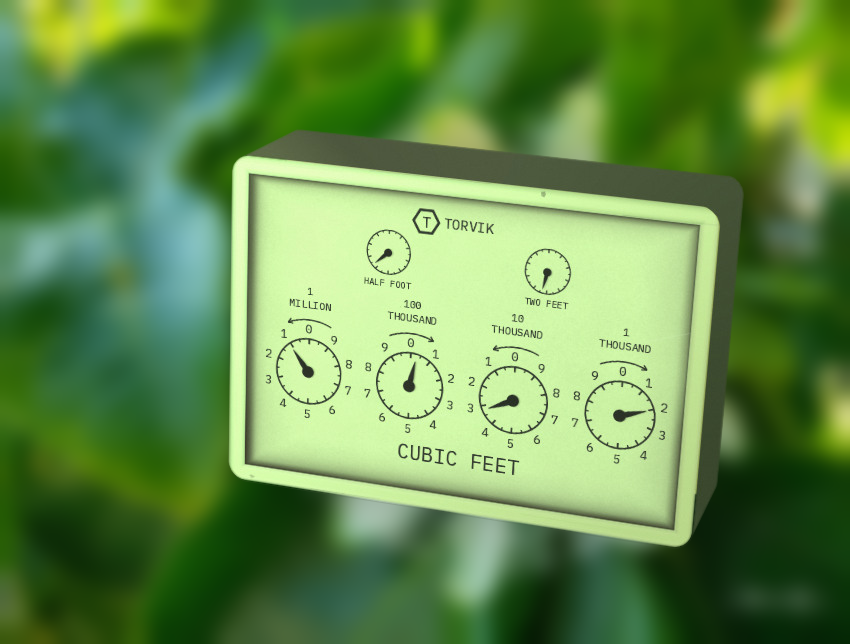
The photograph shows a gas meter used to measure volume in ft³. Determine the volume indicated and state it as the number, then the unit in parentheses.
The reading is 103200 (ft³)
